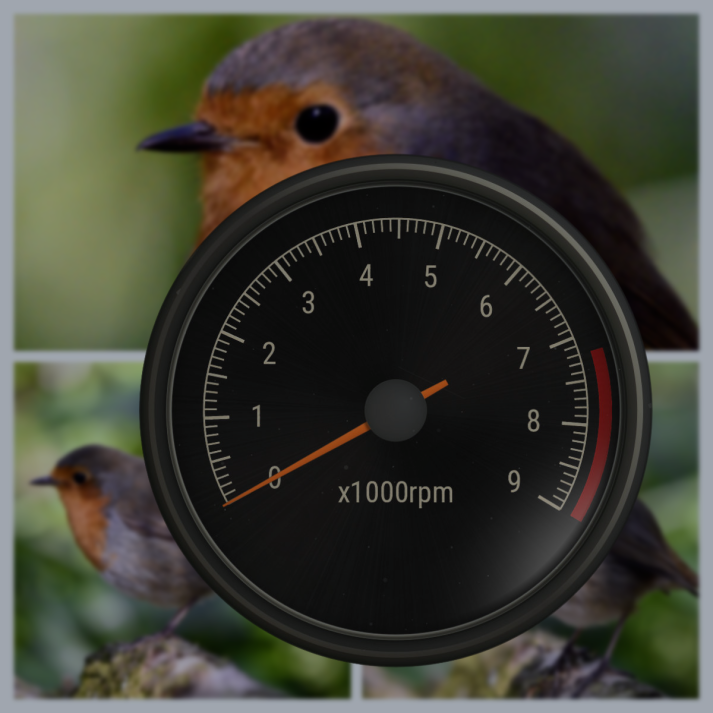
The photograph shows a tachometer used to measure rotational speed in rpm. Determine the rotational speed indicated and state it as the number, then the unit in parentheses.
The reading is 0 (rpm)
